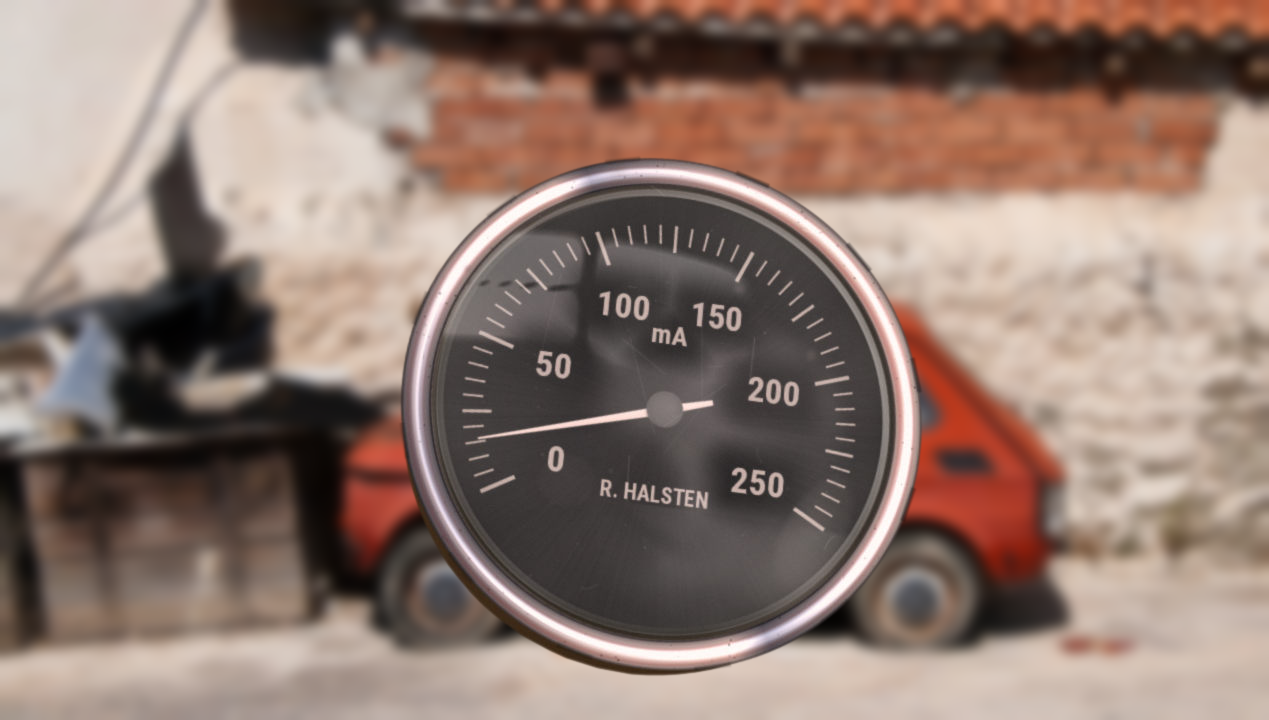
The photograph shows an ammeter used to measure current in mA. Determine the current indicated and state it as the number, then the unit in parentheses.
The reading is 15 (mA)
